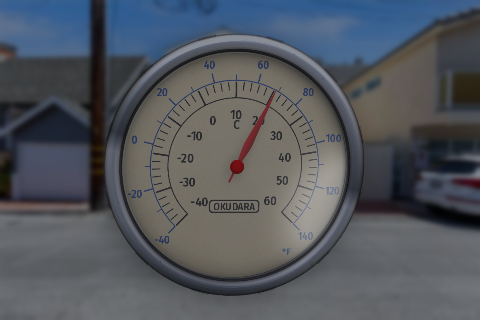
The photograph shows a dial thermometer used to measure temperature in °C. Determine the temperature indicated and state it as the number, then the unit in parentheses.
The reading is 20 (°C)
